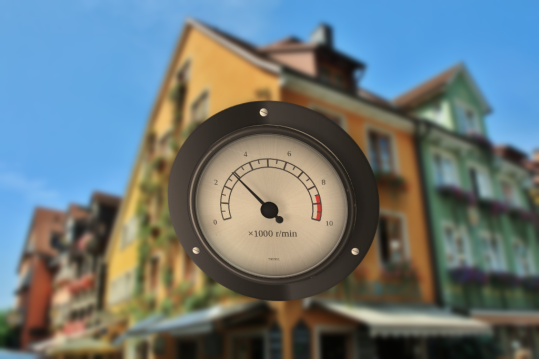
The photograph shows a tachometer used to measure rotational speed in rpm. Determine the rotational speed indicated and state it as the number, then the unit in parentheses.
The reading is 3000 (rpm)
